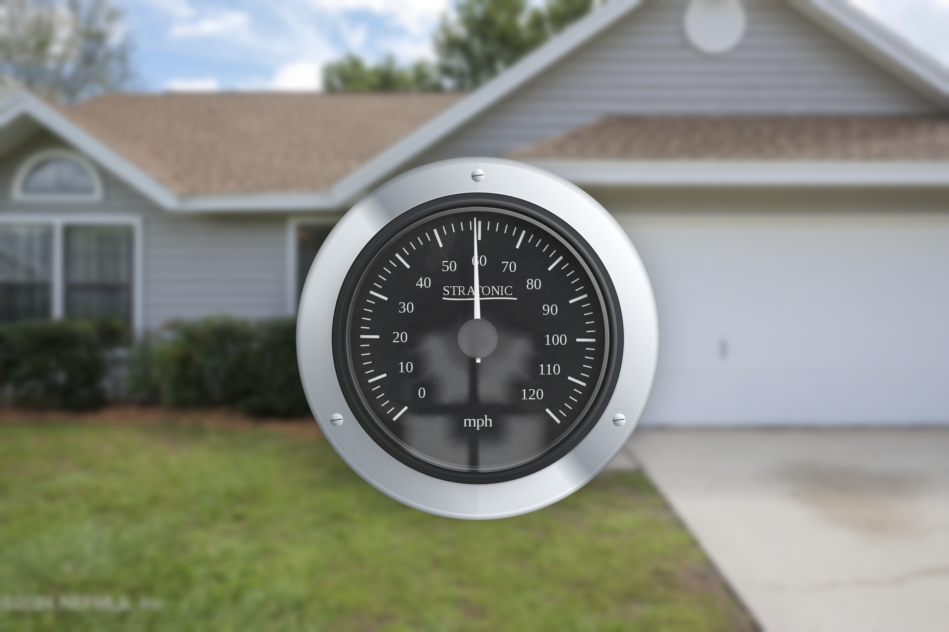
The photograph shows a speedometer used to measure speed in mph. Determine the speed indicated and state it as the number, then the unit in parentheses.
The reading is 59 (mph)
